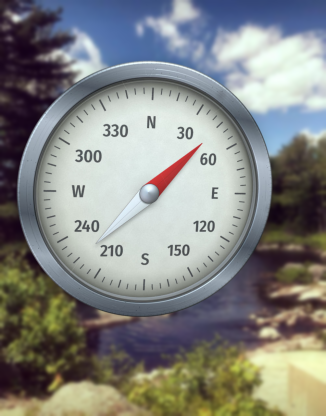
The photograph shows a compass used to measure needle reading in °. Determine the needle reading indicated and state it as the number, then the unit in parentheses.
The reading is 45 (°)
